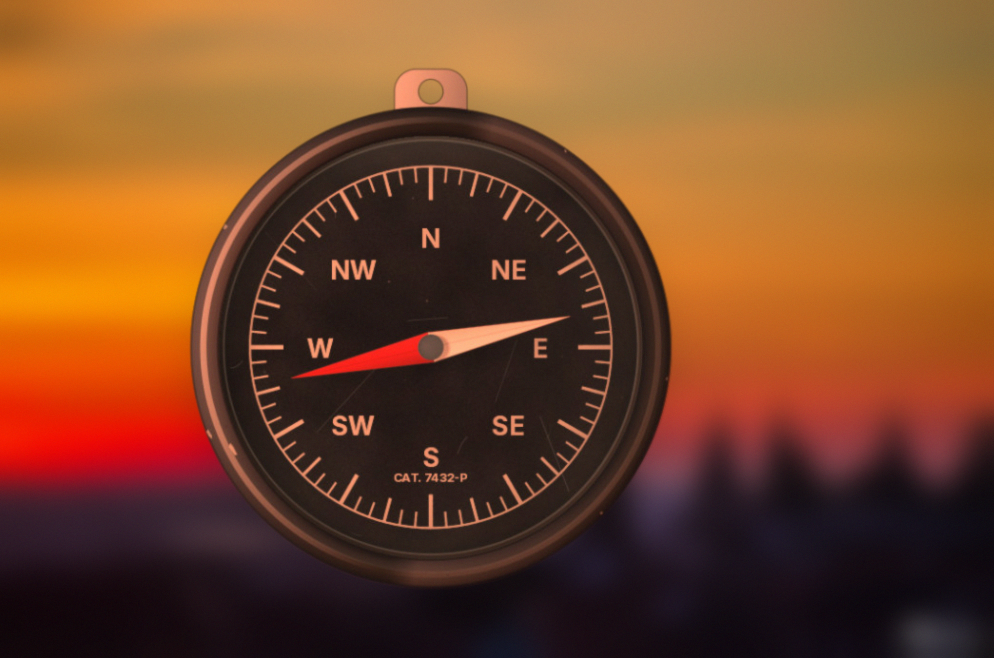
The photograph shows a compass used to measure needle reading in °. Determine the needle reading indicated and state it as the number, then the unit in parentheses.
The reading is 257.5 (°)
